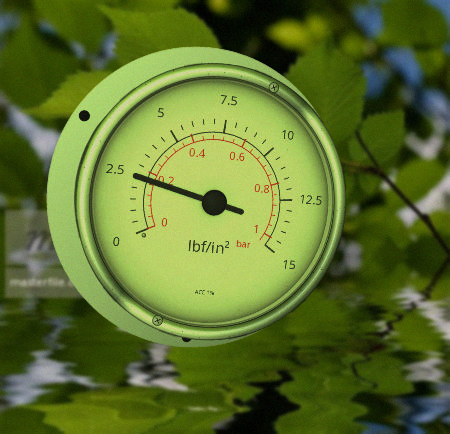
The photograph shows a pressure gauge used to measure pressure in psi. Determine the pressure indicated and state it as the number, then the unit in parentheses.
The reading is 2.5 (psi)
